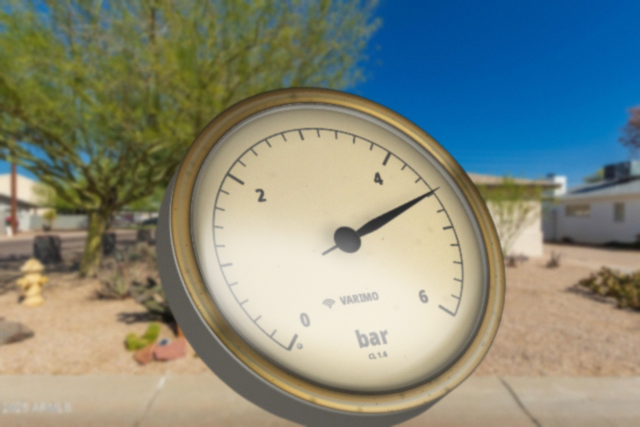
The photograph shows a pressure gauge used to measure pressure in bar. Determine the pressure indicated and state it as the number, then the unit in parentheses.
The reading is 4.6 (bar)
